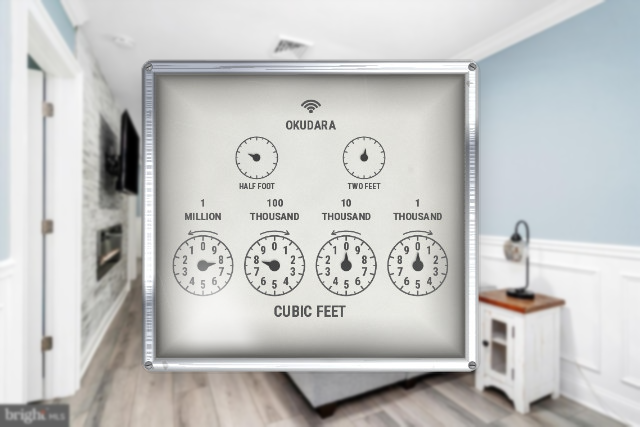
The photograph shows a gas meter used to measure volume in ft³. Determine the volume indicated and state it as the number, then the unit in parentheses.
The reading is 780000 (ft³)
